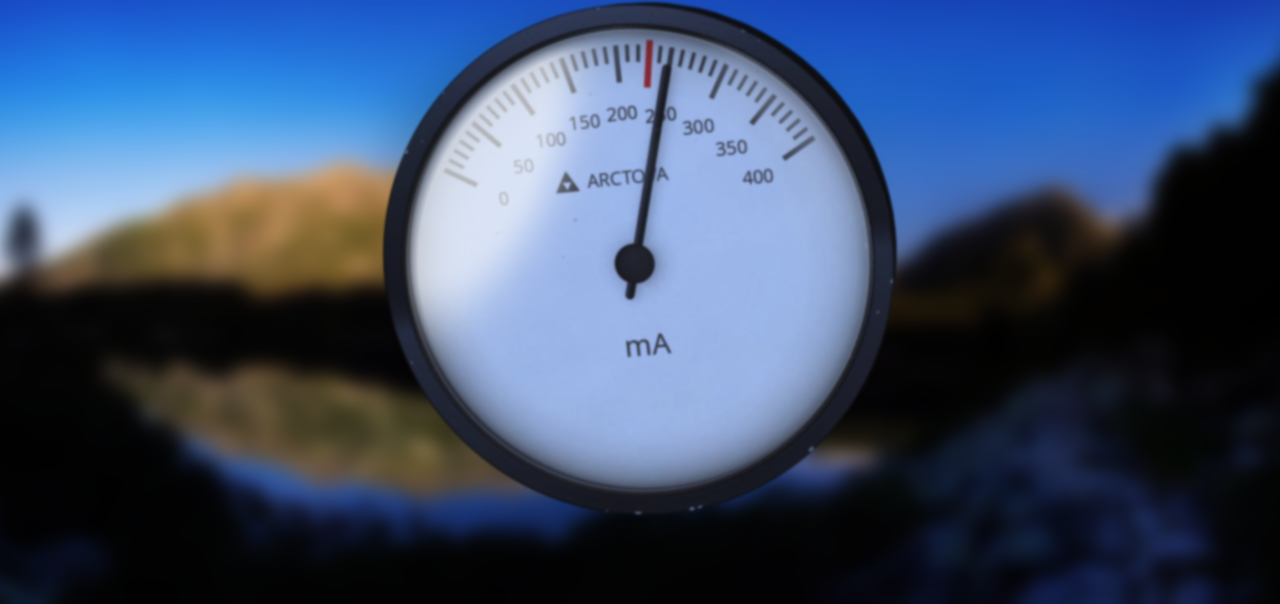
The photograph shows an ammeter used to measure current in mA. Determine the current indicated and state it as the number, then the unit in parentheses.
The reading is 250 (mA)
